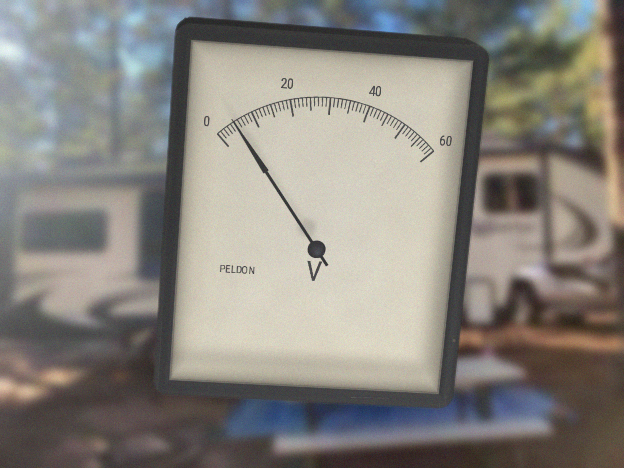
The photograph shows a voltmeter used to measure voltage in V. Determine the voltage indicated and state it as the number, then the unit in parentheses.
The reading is 5 (V)
